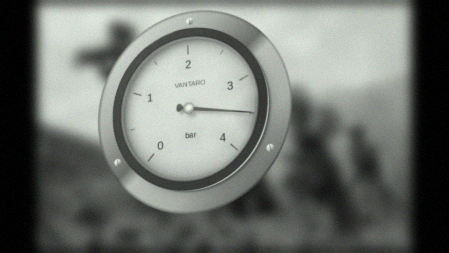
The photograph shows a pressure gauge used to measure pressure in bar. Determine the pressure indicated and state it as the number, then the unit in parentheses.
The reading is 3.5 (bar)
